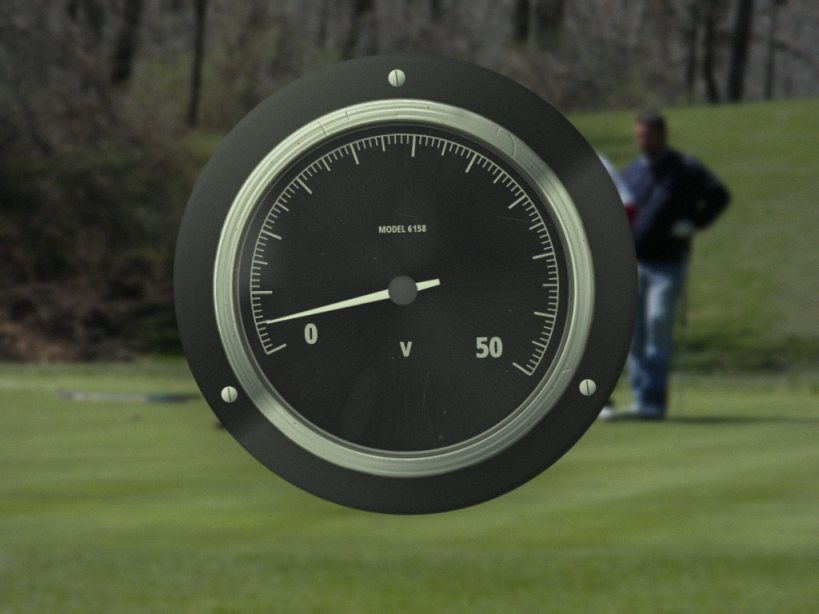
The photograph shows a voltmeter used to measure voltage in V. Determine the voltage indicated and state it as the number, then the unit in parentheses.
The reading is 2.5 (V)
